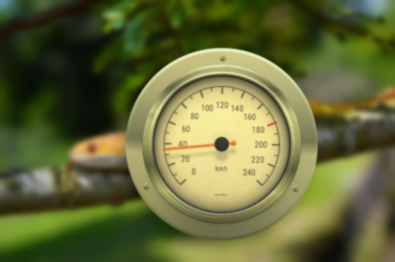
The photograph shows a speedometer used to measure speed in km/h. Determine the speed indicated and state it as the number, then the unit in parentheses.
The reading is 35 (km/h)
